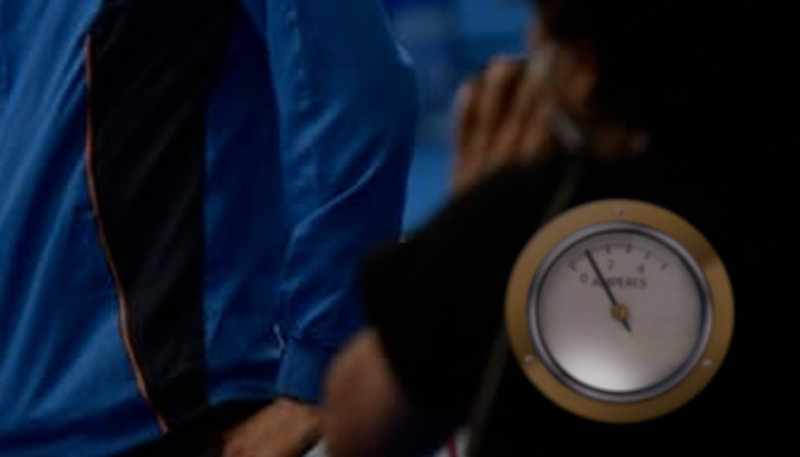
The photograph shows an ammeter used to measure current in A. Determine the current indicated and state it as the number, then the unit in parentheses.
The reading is 1 (A)
